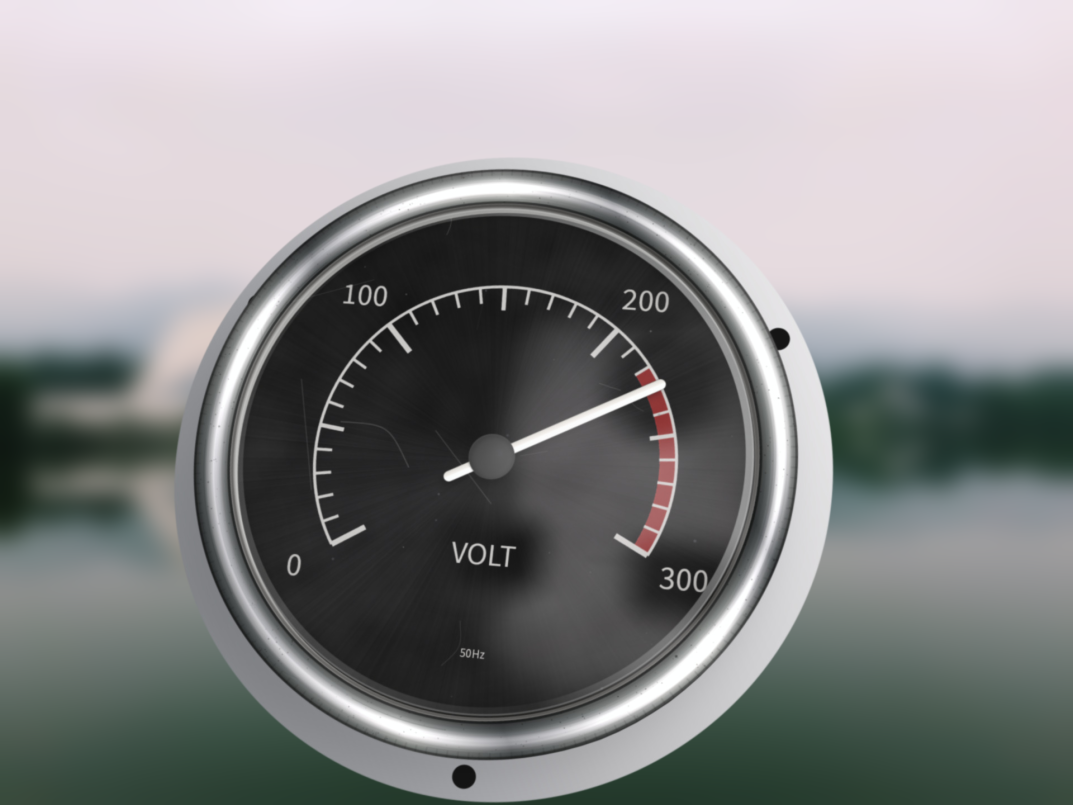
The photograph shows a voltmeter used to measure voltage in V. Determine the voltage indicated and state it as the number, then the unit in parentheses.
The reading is 230 (V)
